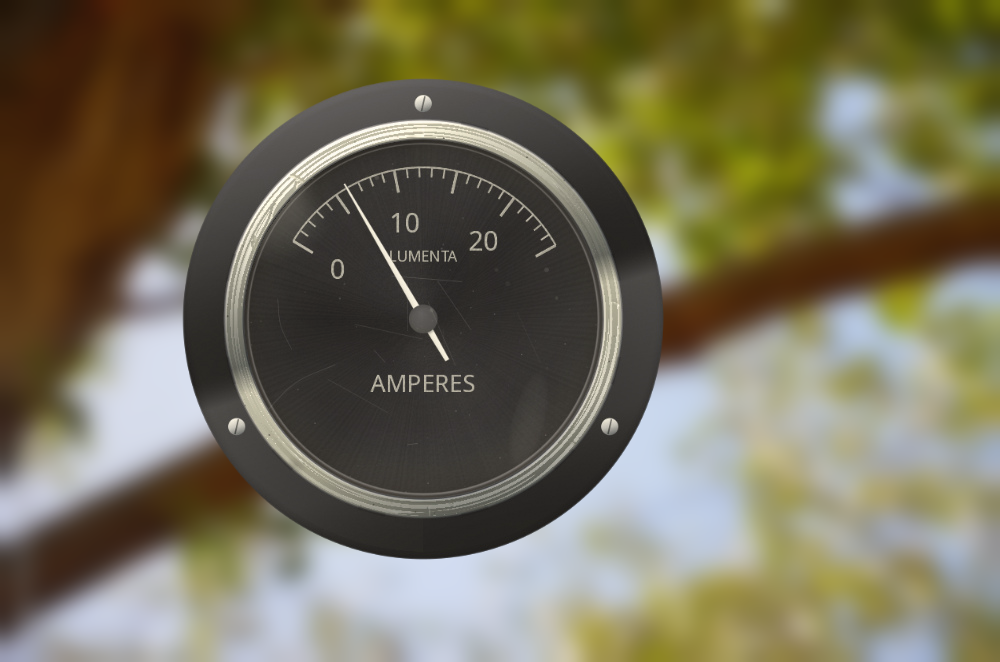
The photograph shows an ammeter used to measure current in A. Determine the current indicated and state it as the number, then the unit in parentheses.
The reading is 6 (A)
